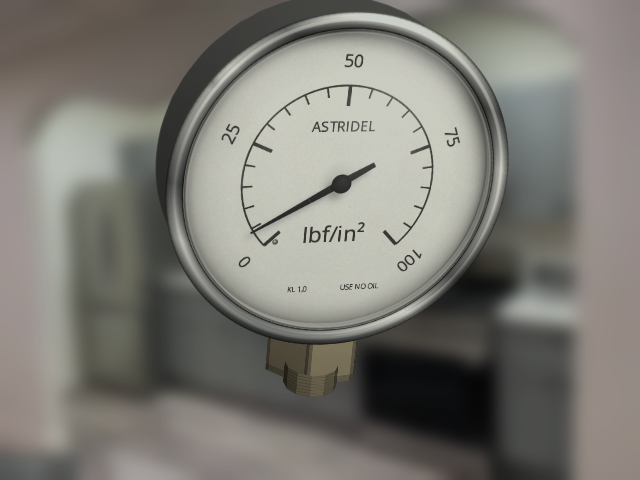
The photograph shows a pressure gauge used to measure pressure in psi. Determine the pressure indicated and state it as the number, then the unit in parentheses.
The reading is 5 (psi)
